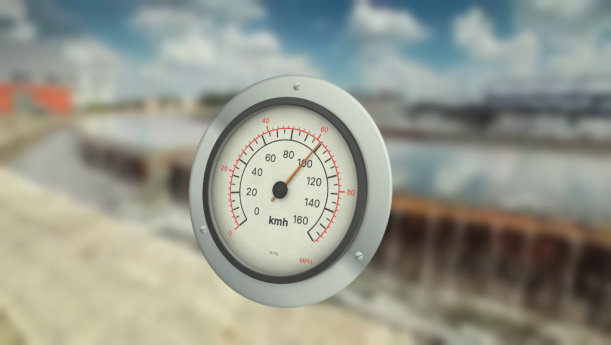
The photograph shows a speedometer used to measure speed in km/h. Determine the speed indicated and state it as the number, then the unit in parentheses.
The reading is 100 (km/h)
